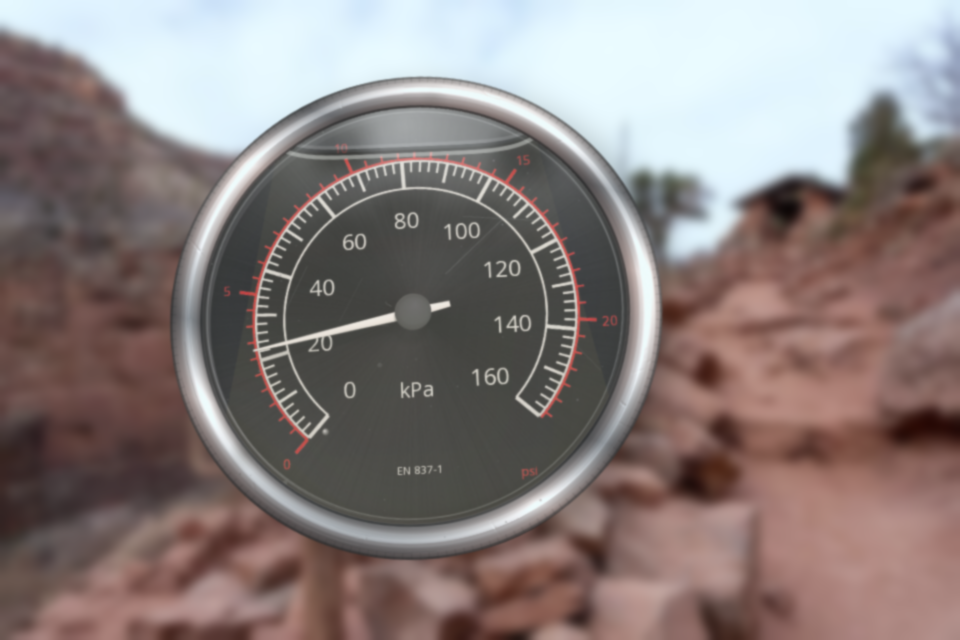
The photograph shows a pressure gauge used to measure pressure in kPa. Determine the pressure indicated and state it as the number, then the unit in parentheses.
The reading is 22 (kPa)
